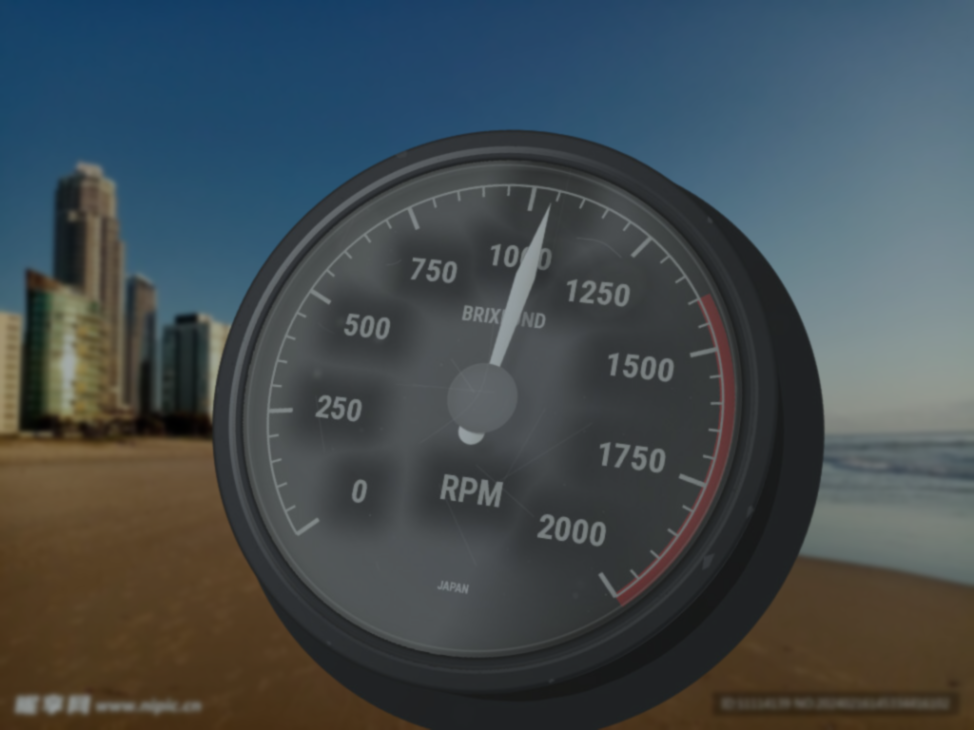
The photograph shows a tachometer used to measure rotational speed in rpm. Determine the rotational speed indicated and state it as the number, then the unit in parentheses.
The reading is 1050 (rpm)
